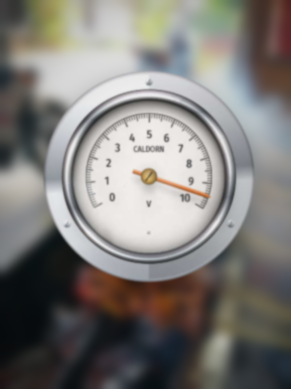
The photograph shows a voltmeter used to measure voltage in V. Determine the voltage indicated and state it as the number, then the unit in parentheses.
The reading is 9.5 (V)
